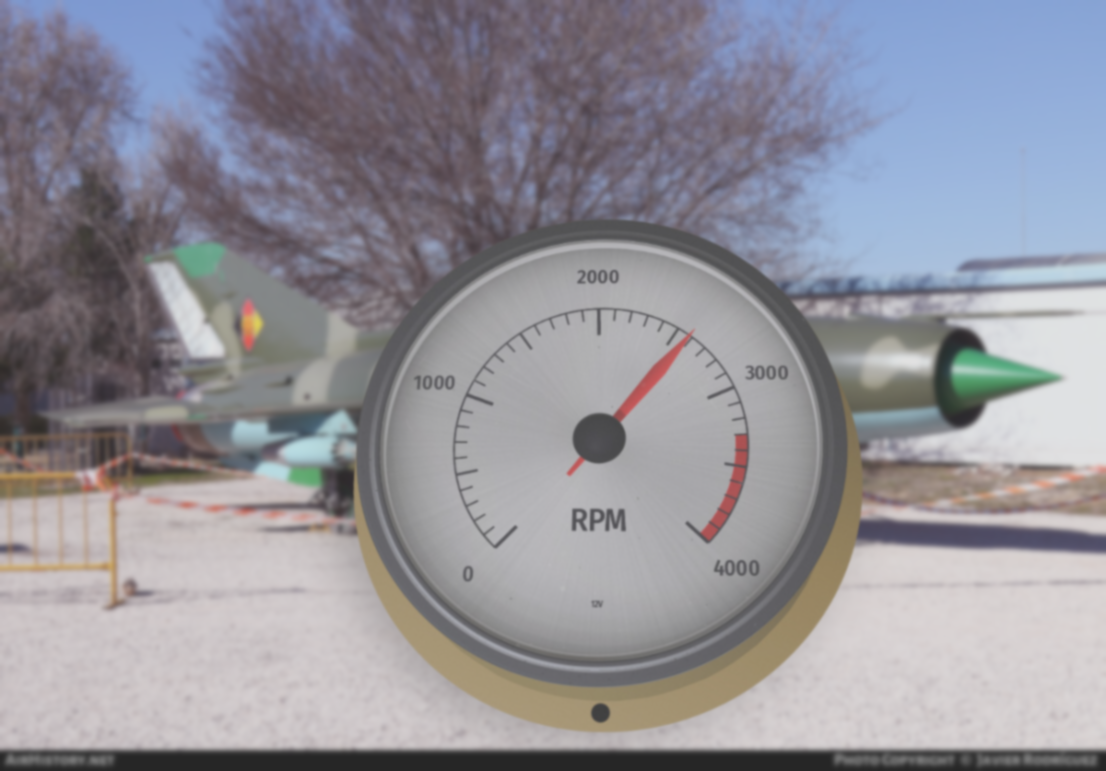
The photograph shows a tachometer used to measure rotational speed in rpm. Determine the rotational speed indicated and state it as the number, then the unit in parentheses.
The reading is 2600 (rpm)
